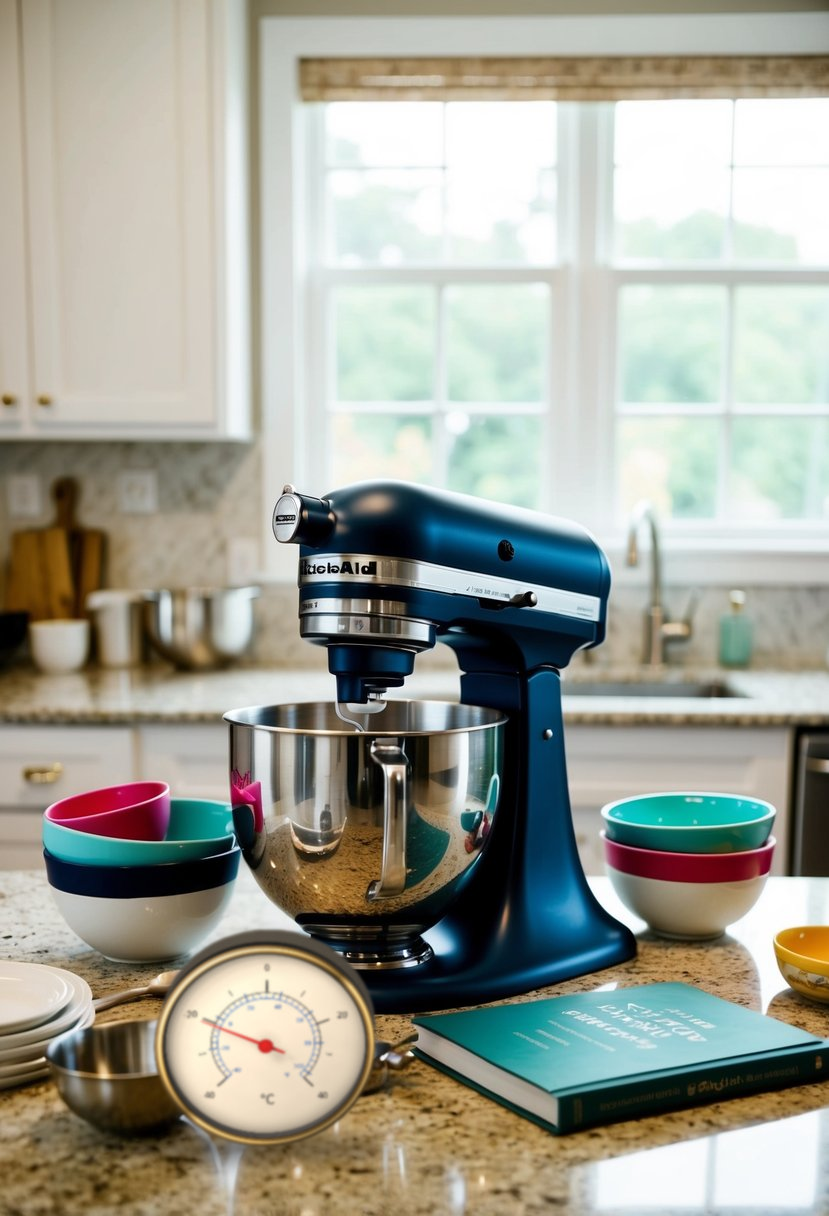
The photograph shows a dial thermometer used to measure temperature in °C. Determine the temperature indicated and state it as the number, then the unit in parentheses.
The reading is -20 (°C)
